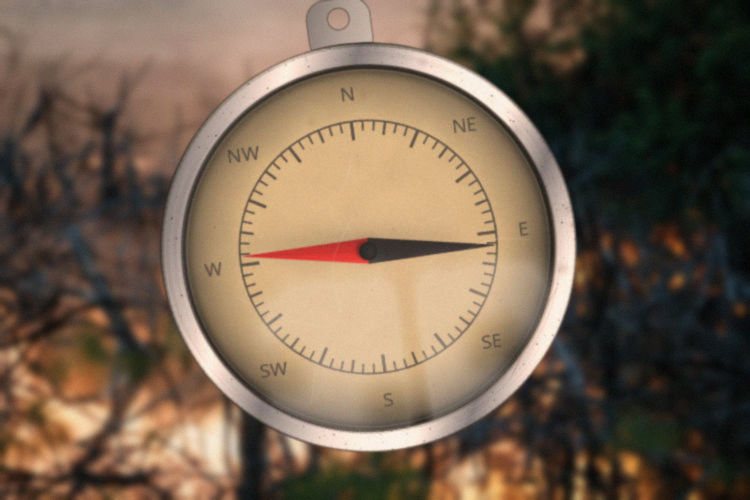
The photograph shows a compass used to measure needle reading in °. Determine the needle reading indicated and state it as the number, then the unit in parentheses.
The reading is 275 (°)
